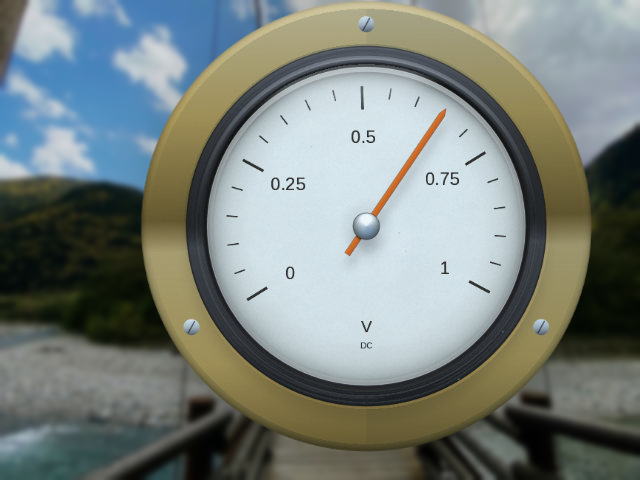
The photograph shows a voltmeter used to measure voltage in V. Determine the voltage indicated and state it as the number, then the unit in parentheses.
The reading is 0.65 (V)
